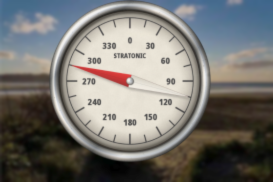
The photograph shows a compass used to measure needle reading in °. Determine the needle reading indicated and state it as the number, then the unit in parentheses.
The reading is 285 (°)
